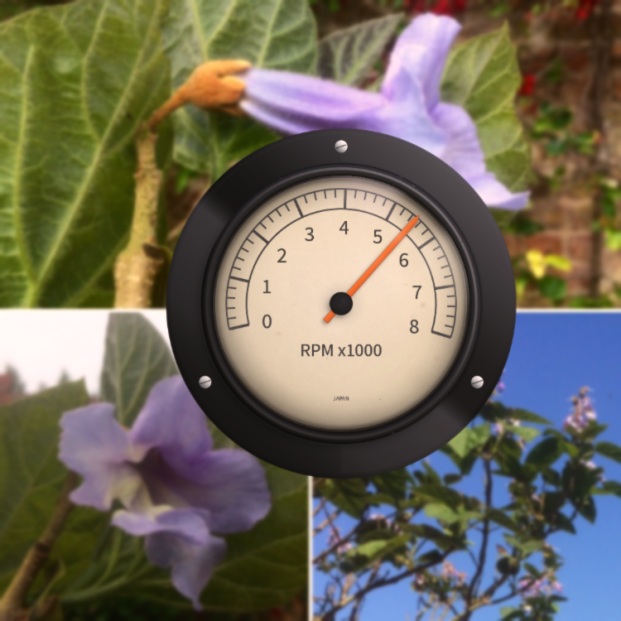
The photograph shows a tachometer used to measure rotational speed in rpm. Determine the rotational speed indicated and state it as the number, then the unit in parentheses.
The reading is 5500 (rpm)
